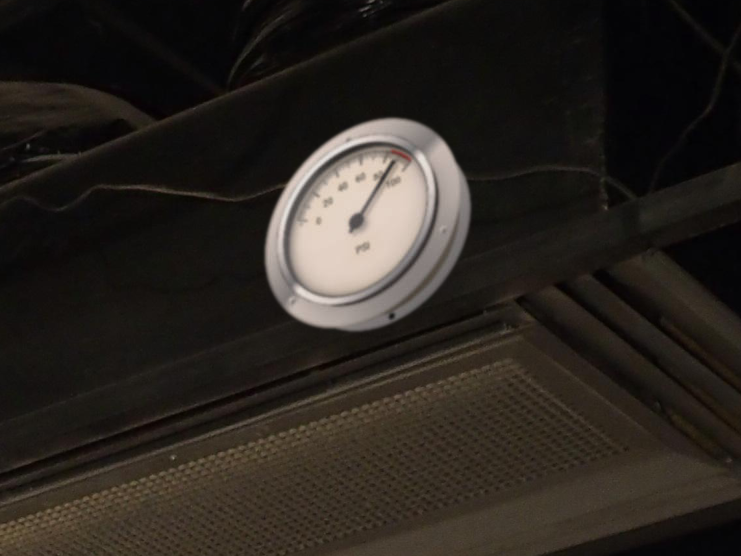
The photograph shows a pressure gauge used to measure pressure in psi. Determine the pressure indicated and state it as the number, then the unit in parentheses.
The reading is 90 (psi)
